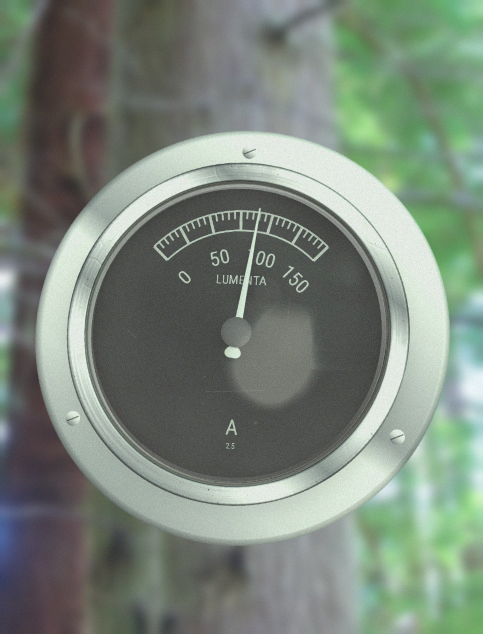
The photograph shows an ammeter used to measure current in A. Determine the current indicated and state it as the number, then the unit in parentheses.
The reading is 90 (A)
